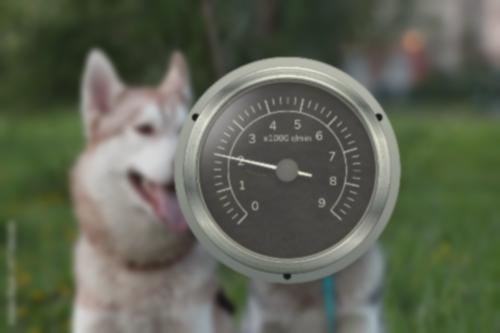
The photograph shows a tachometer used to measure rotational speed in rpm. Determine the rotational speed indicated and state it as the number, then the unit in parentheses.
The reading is 2000 (rpm)
